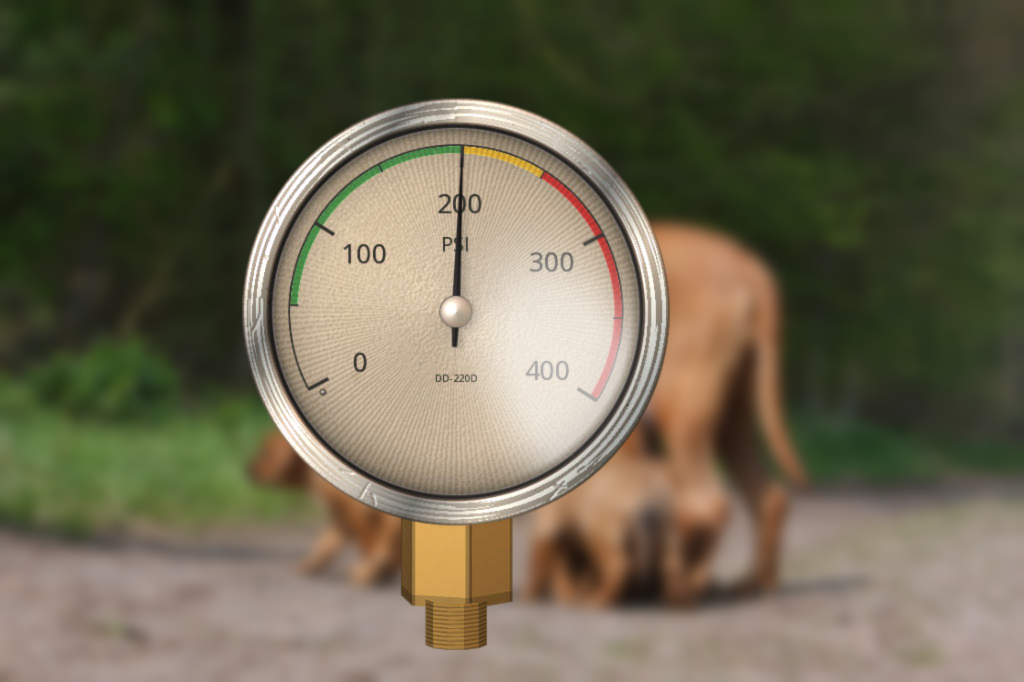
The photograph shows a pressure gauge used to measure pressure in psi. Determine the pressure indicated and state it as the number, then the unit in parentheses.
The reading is 200 (psi)
